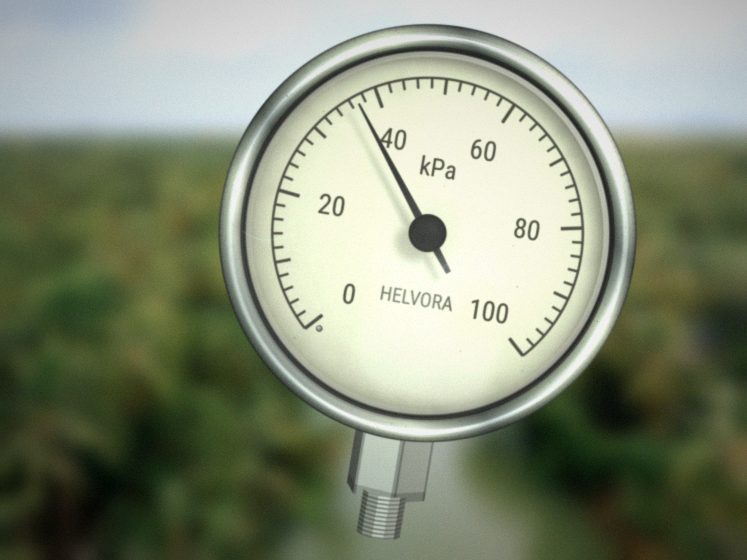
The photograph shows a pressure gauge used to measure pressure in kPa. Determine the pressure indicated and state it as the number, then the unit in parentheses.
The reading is 37 (kPa)
